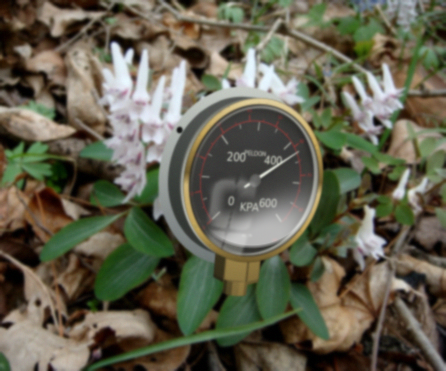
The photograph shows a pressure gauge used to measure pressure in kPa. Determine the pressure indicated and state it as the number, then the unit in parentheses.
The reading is 425 (kPa)
